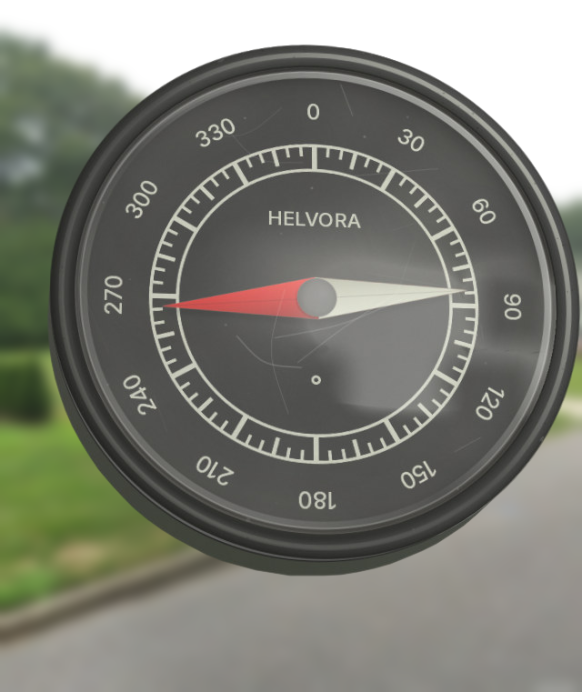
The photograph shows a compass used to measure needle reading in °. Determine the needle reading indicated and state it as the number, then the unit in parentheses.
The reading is 265 (°)
